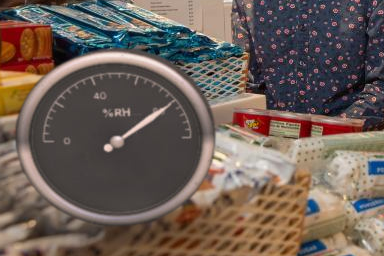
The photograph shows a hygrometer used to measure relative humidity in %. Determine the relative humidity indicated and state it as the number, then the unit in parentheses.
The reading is 80 (%)
